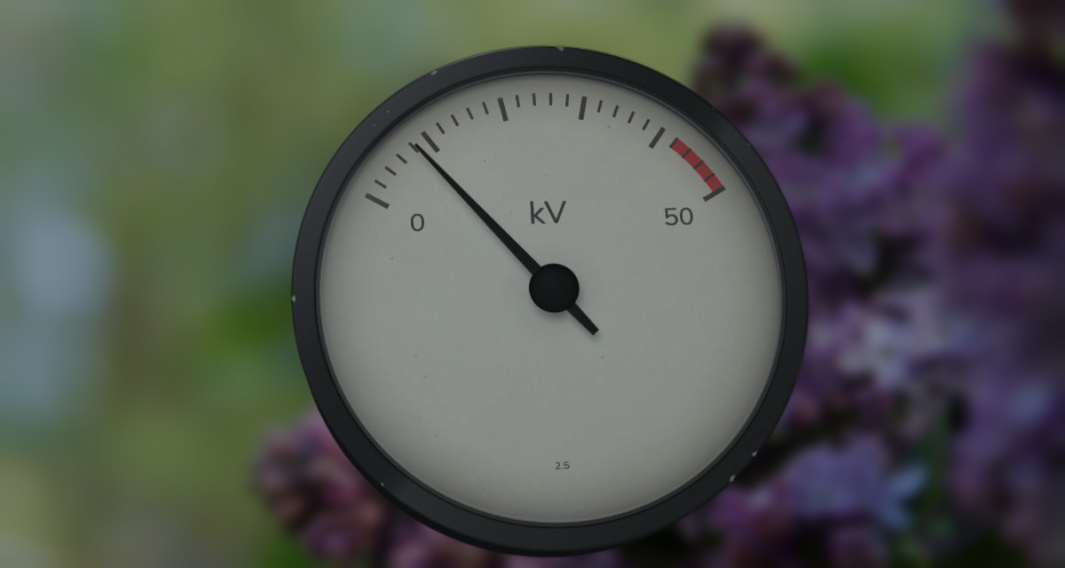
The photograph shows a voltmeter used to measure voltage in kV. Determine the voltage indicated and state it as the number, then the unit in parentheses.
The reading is 8 (kV)
